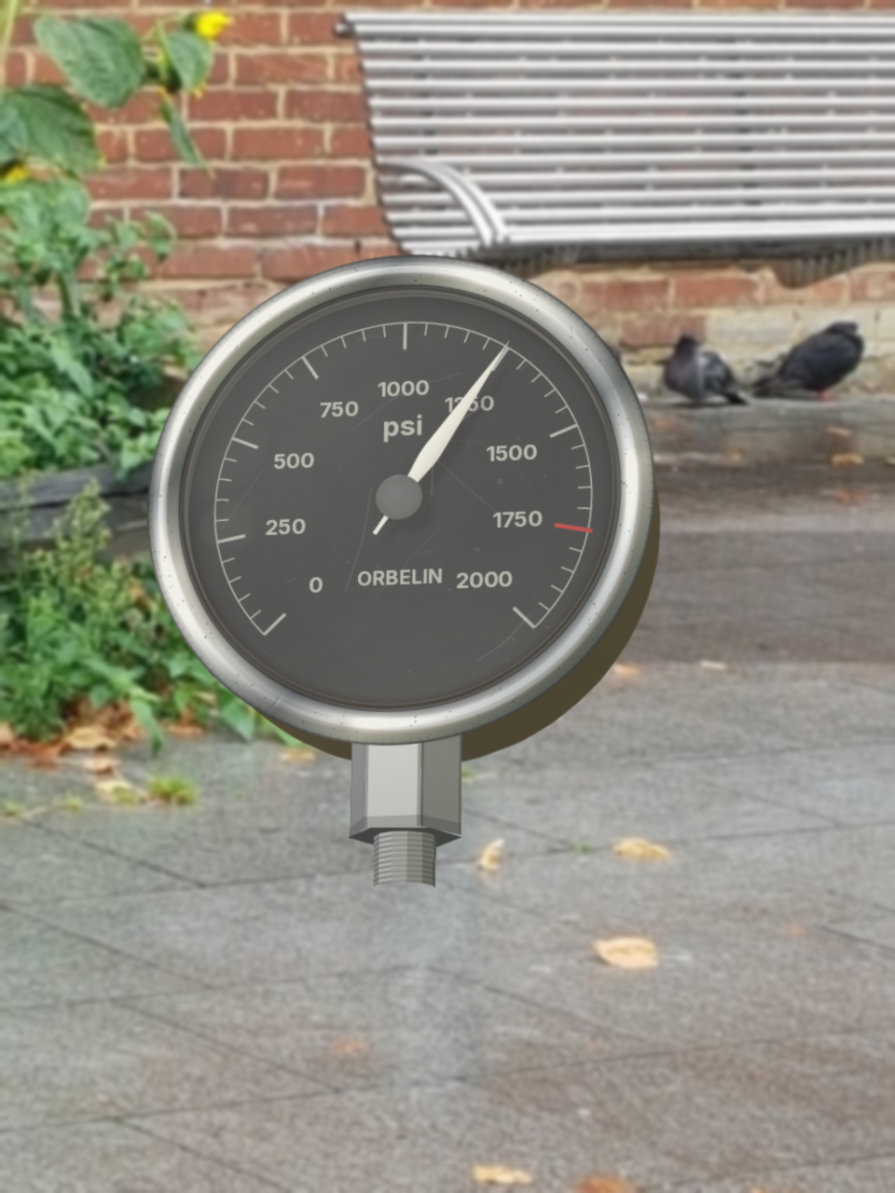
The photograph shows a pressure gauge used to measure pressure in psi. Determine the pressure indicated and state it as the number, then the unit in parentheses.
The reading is 1250 (psi)
